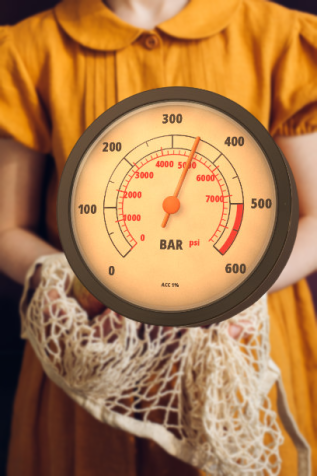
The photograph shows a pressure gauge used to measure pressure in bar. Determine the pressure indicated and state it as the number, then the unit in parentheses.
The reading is 350 (bar)
